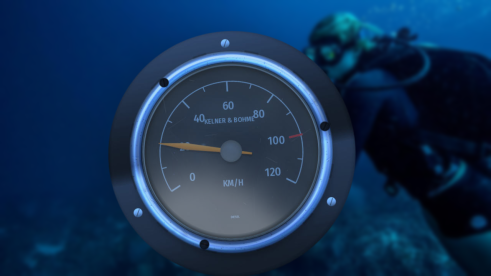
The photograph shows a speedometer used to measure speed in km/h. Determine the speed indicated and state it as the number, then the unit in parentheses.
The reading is 20 (km/h)
